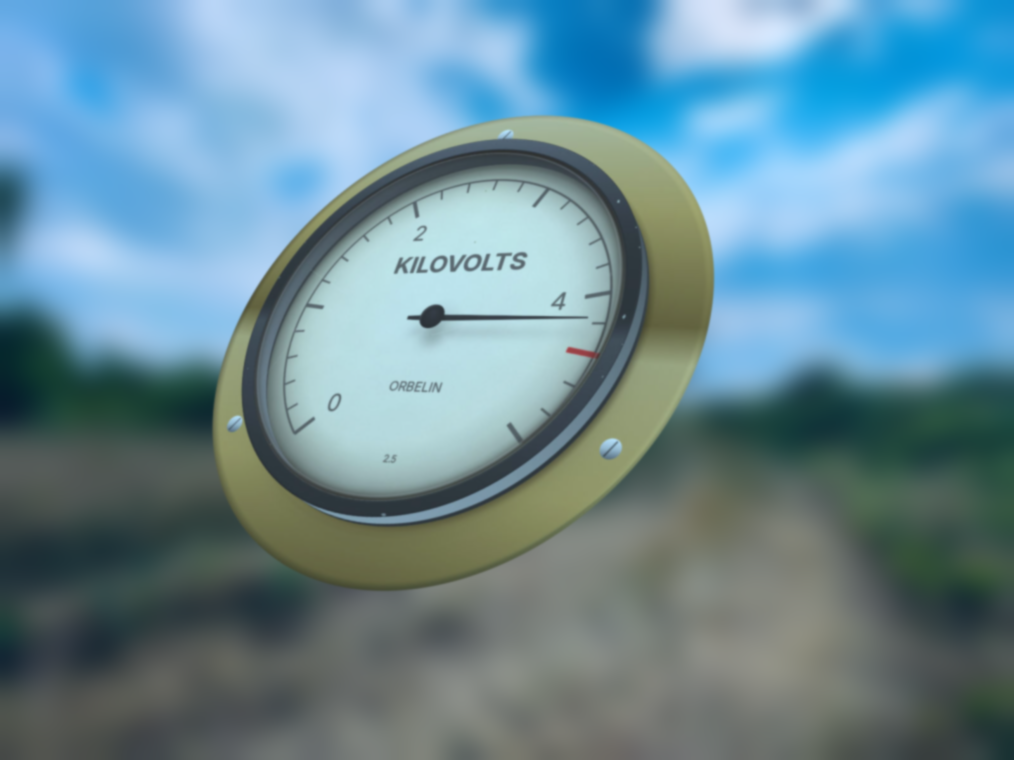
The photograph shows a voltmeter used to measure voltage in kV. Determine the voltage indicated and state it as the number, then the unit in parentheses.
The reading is 4.2 (kV)
